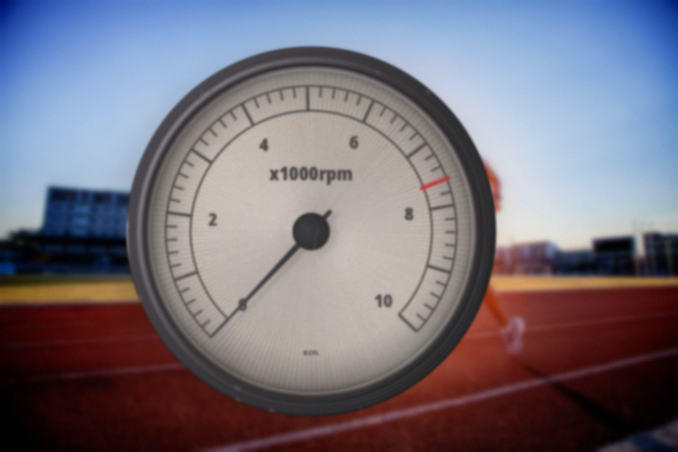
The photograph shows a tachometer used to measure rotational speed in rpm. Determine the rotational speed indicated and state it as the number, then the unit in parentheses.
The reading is 0 (rpm)
